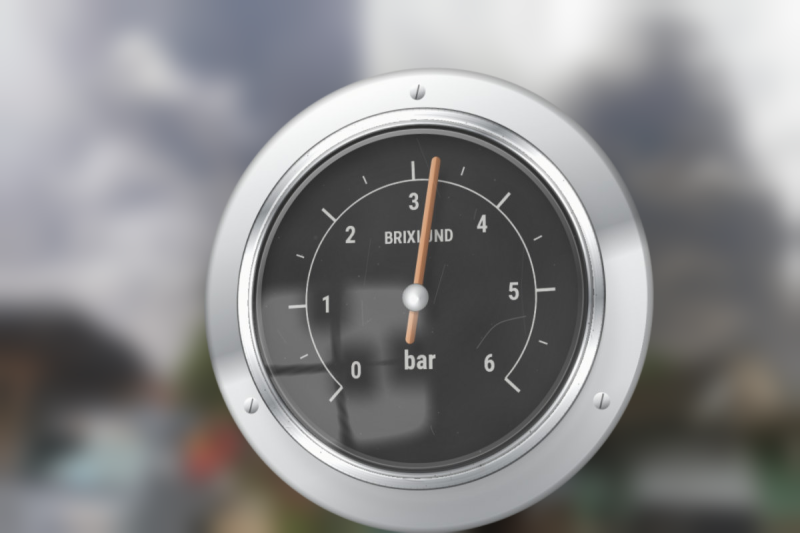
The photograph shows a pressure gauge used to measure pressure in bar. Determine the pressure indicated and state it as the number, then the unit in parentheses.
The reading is 3.25 (bar)
